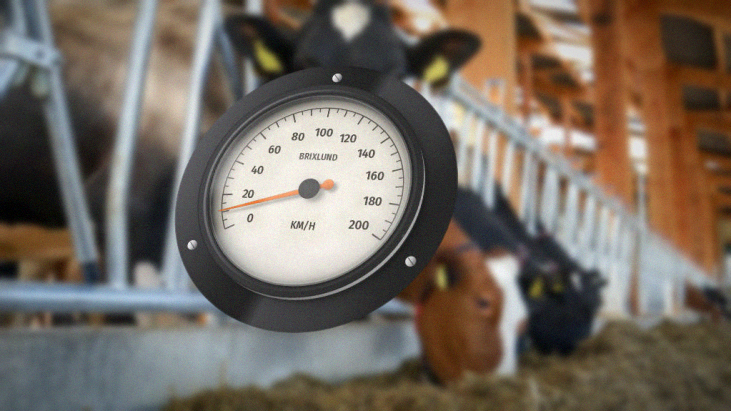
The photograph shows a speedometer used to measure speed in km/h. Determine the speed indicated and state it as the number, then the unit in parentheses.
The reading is 10 (km/h)
